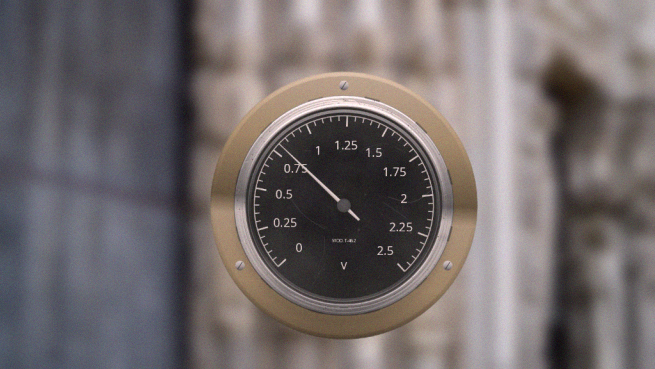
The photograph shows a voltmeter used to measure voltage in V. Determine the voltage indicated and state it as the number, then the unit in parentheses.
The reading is 0.8 (V)
